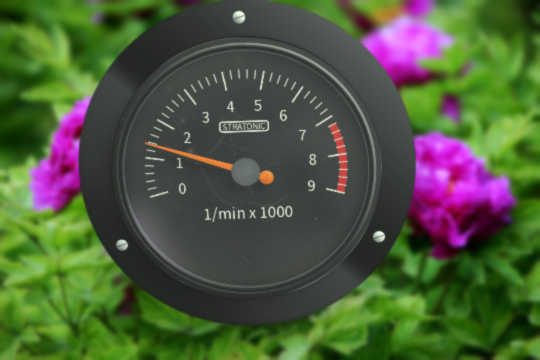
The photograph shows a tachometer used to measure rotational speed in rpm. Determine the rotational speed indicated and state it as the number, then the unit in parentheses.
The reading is 1400 (rpm)
